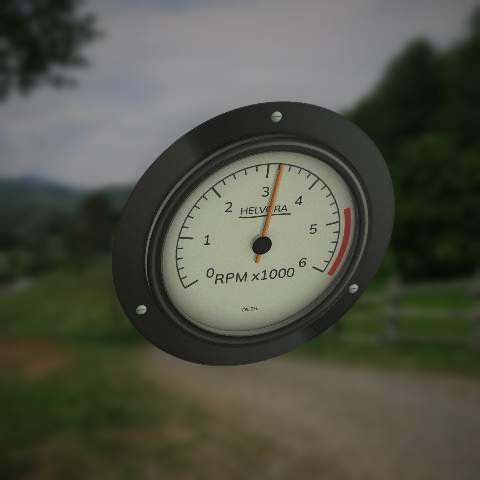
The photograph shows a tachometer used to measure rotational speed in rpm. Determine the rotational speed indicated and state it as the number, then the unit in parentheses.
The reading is 3200 (rpm)
